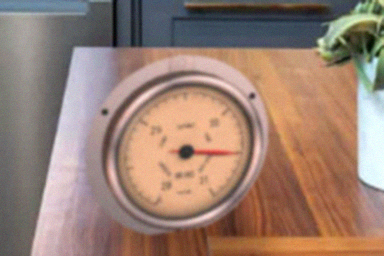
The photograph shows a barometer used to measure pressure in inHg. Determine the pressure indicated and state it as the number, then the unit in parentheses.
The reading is 30.5 (inHg)
